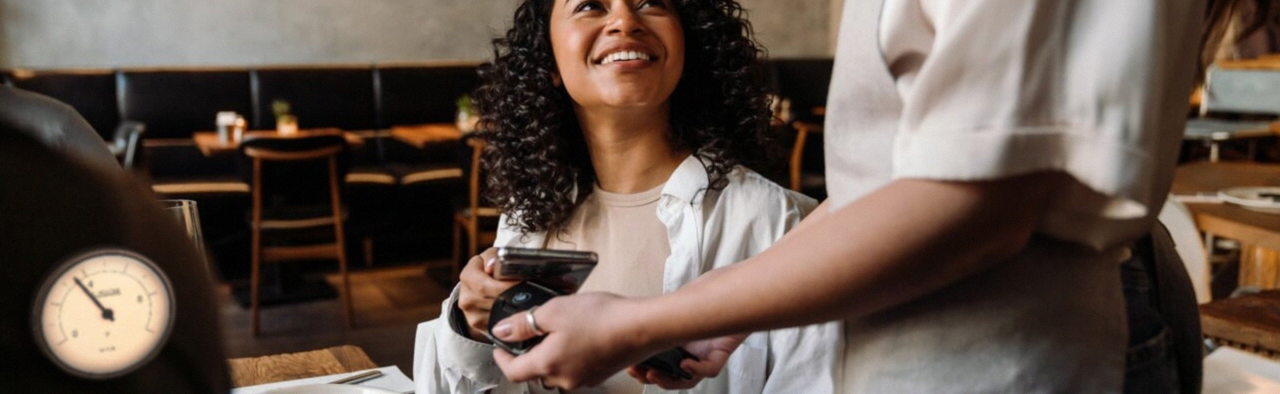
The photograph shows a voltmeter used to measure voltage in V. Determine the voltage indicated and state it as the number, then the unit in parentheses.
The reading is 3.5 (V)
